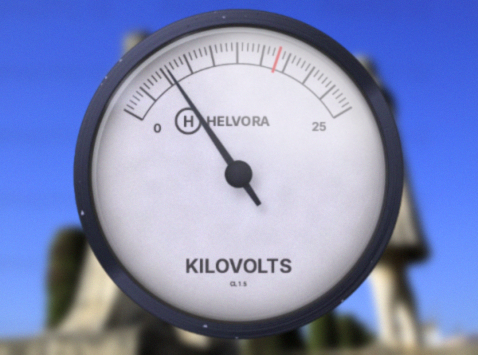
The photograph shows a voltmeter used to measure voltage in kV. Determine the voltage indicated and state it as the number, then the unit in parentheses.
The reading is 5.5 (kV)
